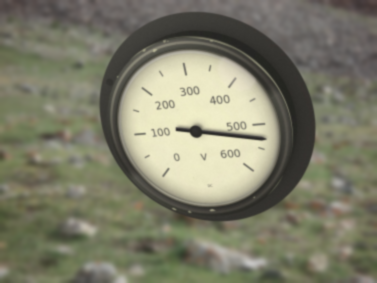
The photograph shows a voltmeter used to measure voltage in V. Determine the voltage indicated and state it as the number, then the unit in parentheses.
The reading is 525 (V)
